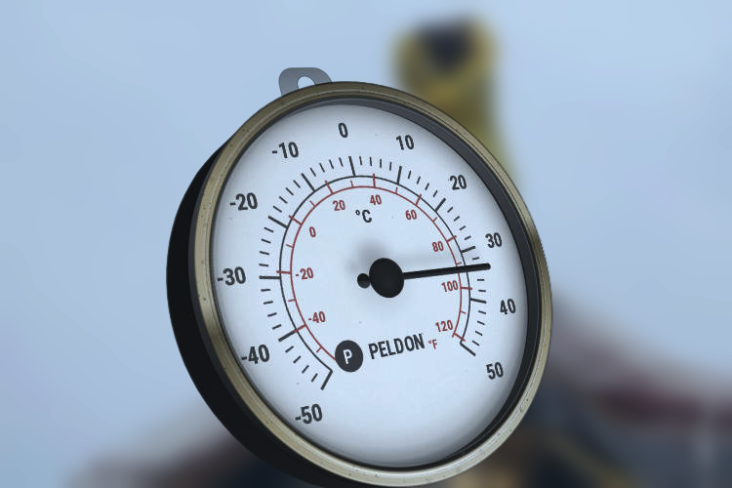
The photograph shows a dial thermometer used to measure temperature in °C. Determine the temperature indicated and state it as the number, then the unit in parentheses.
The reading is 34 (°C)
